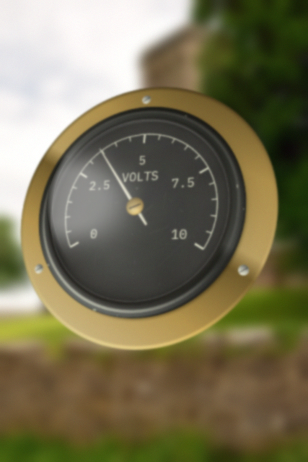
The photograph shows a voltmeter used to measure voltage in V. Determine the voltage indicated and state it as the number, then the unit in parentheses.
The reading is 3.5 (V)
